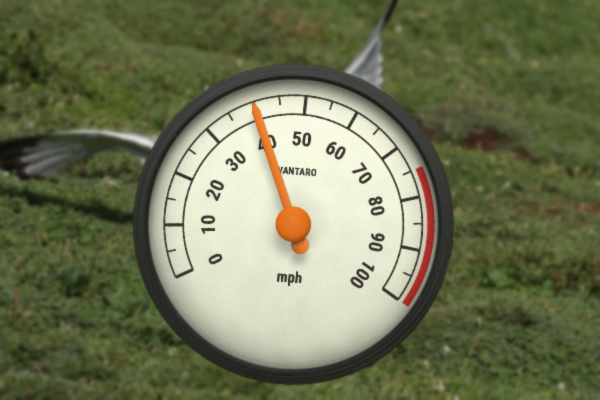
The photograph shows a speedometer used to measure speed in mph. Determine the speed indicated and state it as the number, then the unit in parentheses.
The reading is 40 (mph)
